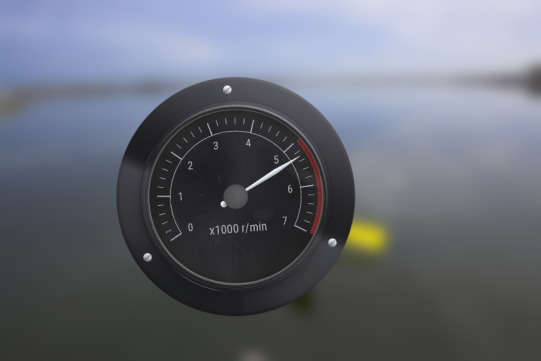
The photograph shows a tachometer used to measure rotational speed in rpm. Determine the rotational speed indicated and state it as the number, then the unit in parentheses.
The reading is 5300 (rpm)
